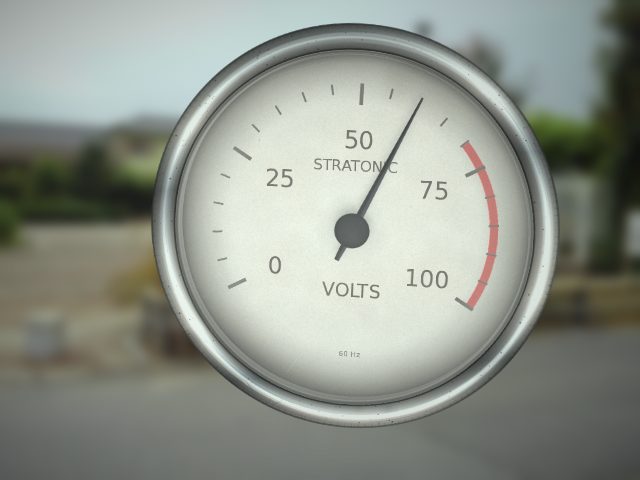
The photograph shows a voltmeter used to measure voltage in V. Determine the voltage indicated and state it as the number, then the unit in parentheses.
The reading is 60 (V)
